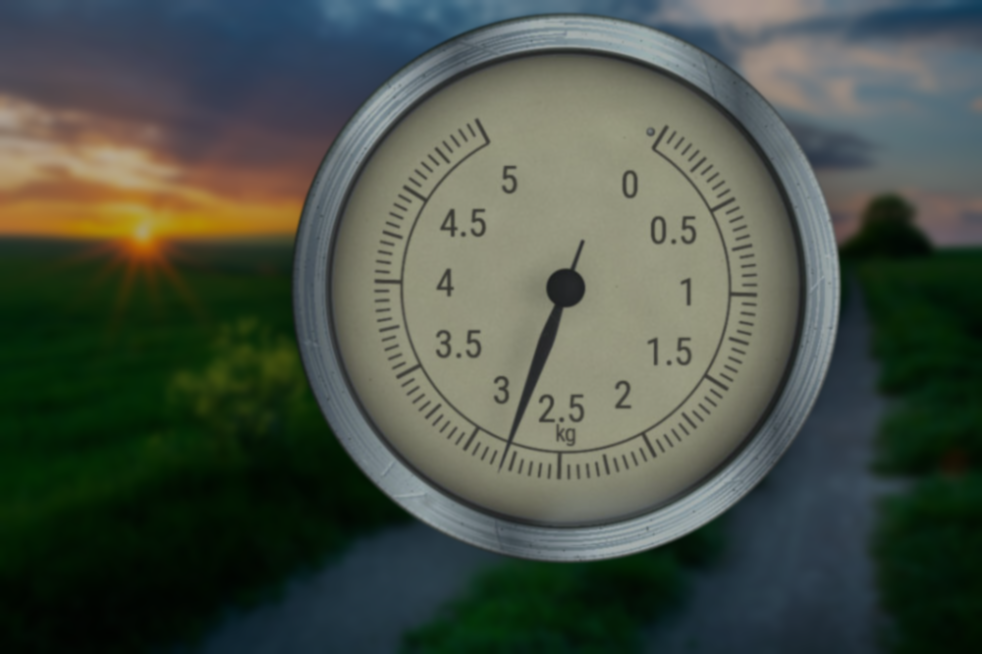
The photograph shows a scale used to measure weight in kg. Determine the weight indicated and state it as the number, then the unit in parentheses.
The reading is 2.8 (kg)
